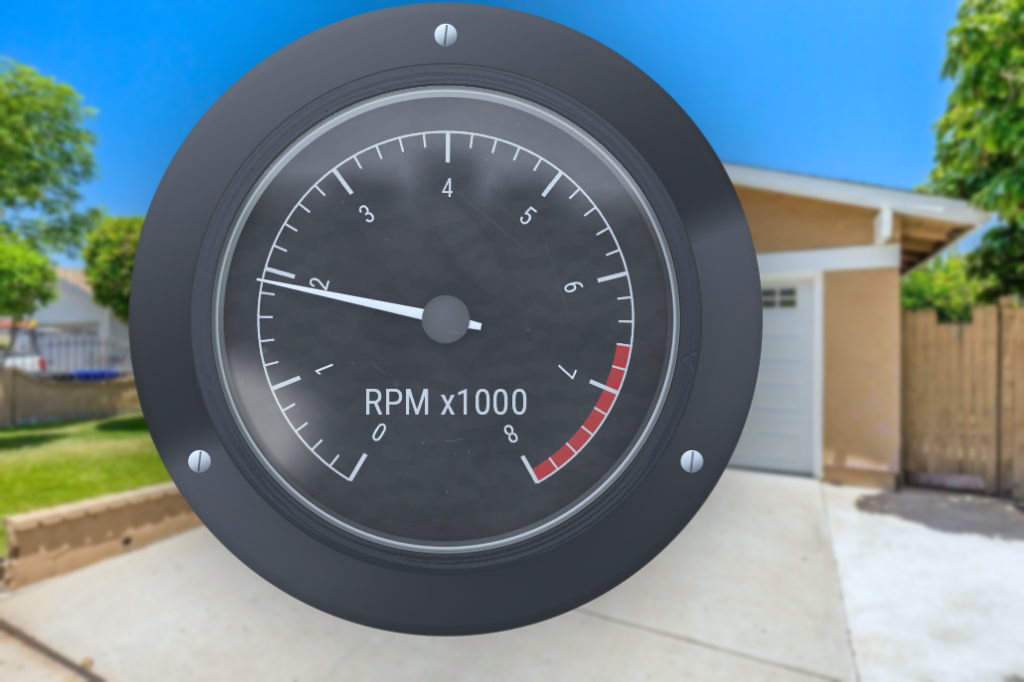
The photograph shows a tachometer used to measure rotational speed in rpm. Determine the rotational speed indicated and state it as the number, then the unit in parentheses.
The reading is 1900 (rpm)
